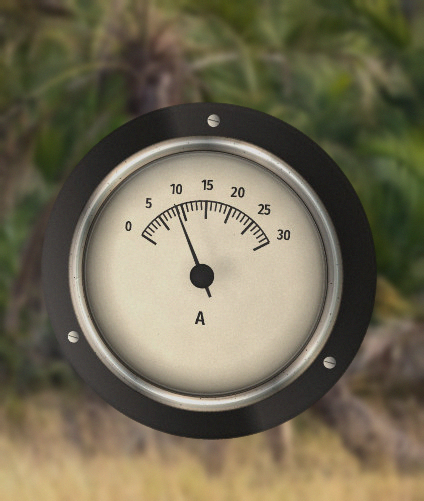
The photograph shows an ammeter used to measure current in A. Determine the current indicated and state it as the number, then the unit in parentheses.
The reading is 9 (A)
